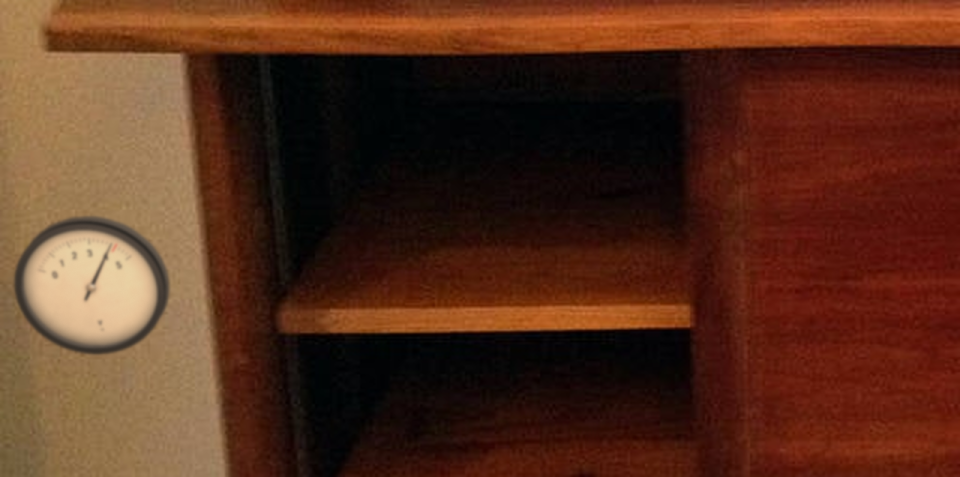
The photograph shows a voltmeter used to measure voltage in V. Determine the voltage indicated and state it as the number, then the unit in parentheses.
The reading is 4 (V)
